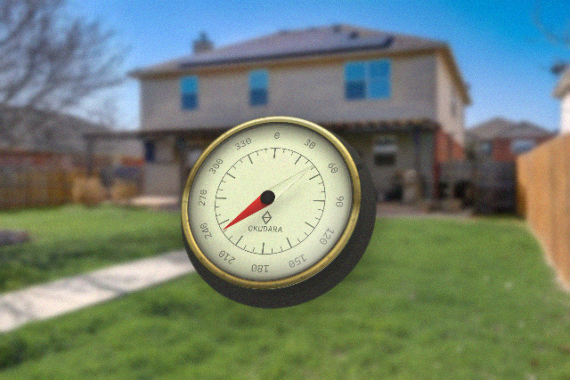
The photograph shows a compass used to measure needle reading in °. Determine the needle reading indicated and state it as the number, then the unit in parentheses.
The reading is 230 (°)
